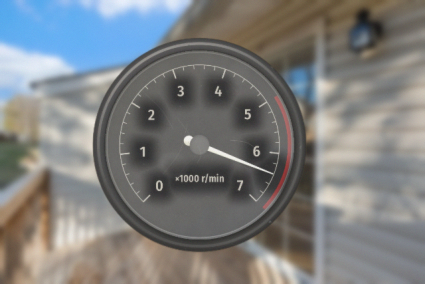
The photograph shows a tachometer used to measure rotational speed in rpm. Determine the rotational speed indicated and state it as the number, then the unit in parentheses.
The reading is 6400 (rpm)
